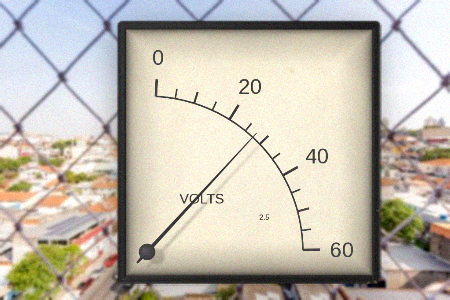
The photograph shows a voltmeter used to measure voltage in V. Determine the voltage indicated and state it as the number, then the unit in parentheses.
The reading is 27.5 (V)
